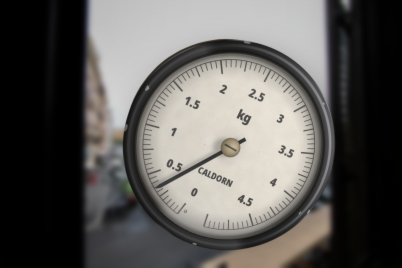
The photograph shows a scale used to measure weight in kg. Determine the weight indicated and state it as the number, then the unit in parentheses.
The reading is 0.35 (kg)
